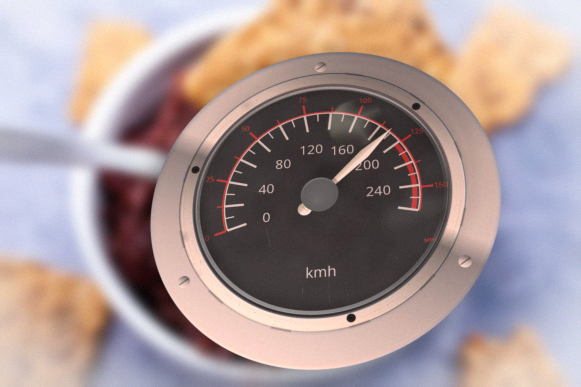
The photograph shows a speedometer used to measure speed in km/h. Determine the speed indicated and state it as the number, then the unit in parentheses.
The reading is 190 (km/h)
